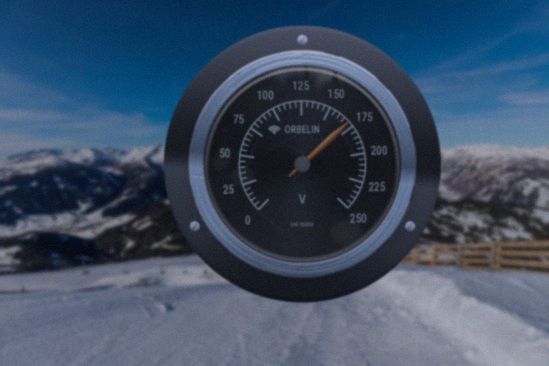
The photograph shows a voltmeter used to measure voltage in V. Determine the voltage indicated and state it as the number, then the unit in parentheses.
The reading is 170 (V)
